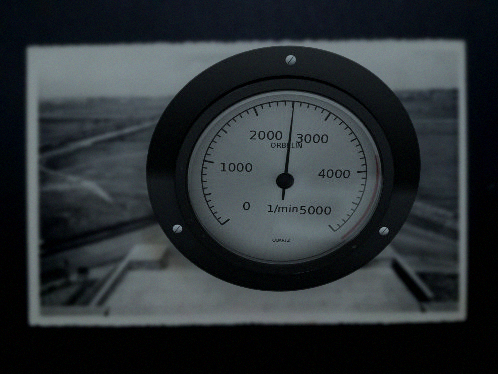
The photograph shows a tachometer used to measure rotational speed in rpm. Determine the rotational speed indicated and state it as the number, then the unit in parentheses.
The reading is 2500 (rpm)
